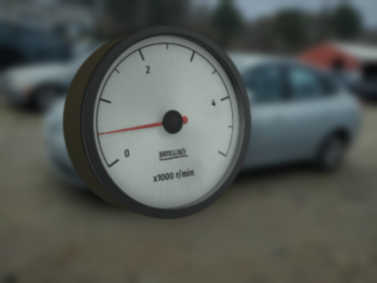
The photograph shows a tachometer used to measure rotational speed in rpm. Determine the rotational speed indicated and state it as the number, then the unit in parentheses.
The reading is 500 (rpm)
